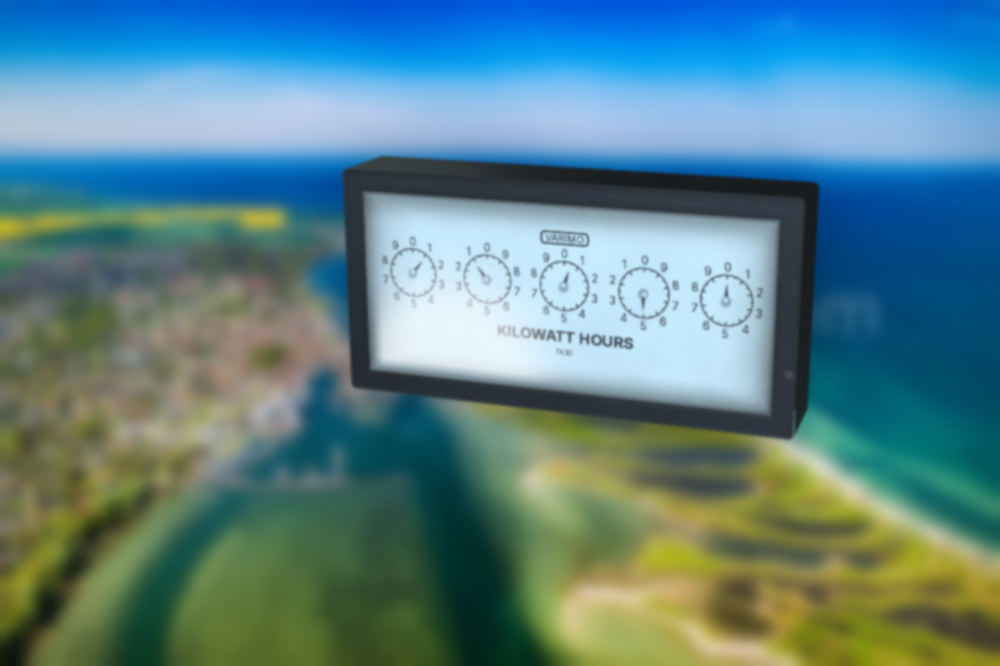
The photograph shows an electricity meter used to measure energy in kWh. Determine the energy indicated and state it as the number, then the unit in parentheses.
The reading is 11050 (kWh)
